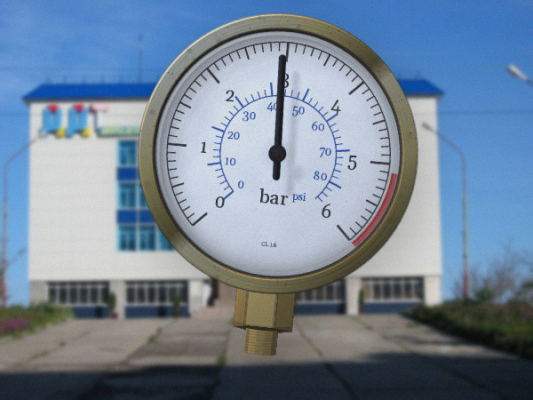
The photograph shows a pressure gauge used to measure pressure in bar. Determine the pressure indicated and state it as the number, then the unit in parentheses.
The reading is 2.95 (bar)
